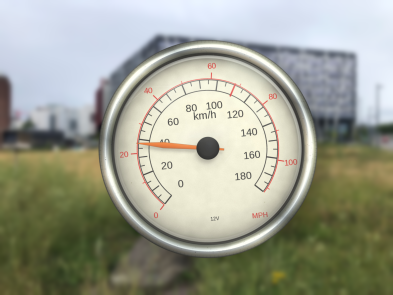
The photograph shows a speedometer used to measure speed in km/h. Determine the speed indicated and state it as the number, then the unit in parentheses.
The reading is 37.5 (km/h)
